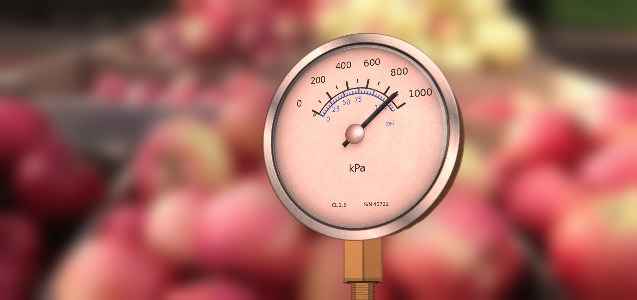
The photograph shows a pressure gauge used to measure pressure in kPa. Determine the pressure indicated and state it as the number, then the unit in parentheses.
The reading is 900 (kPa)
